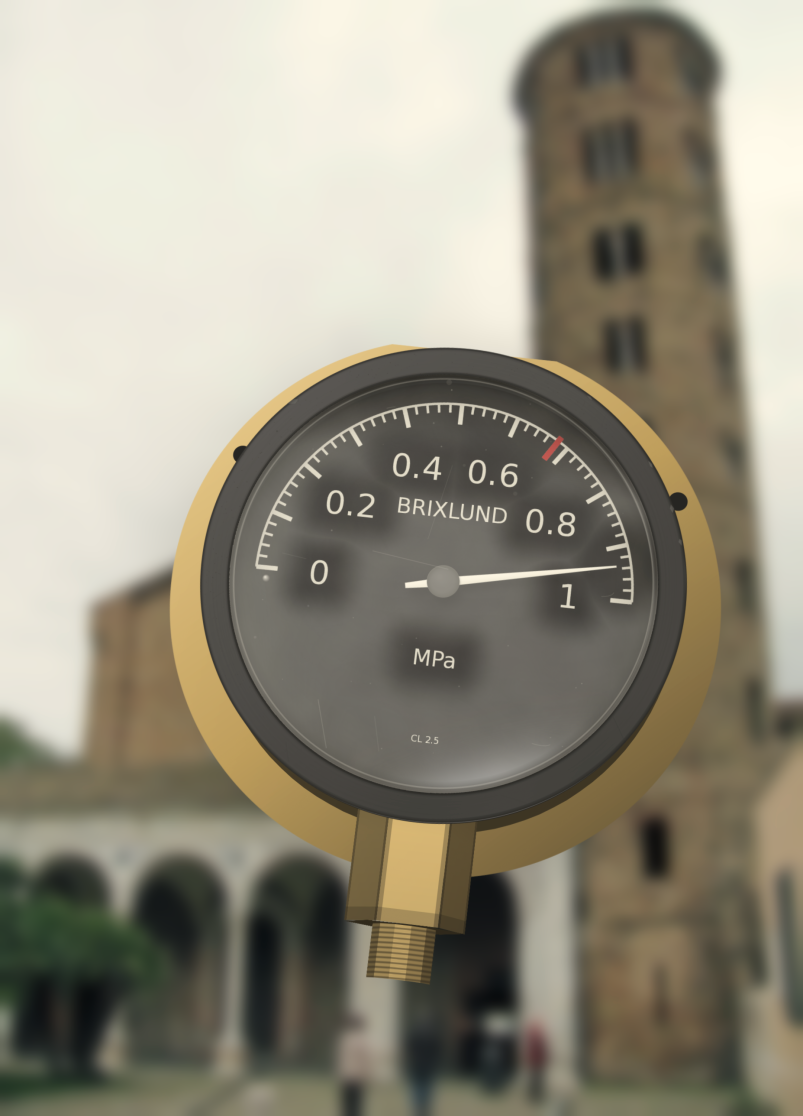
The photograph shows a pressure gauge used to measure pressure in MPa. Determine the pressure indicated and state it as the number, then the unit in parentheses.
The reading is 0.94 (MPa)
